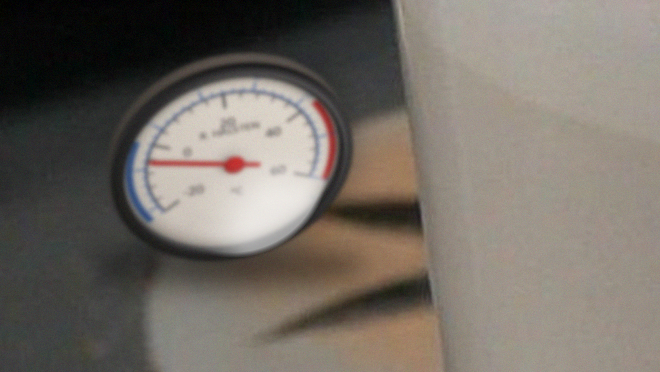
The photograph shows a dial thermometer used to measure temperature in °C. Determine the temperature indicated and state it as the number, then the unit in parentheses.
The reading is -4 (°C)
